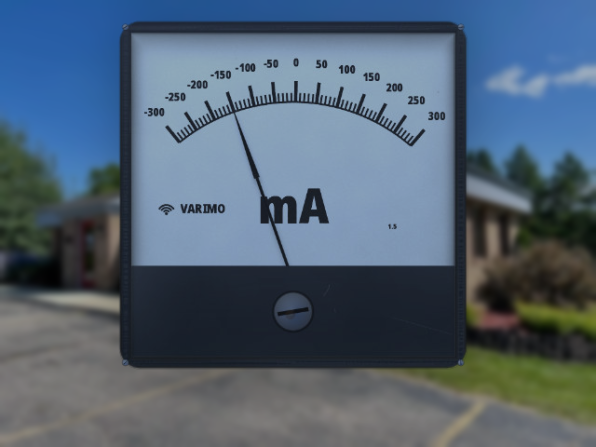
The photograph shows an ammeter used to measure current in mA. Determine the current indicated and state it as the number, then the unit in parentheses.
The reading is -150 (mA)
